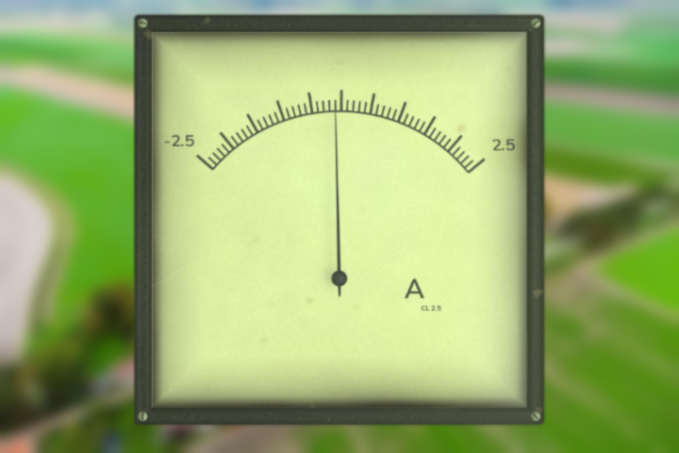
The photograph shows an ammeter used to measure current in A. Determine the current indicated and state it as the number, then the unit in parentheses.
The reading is -0.1 (A)
